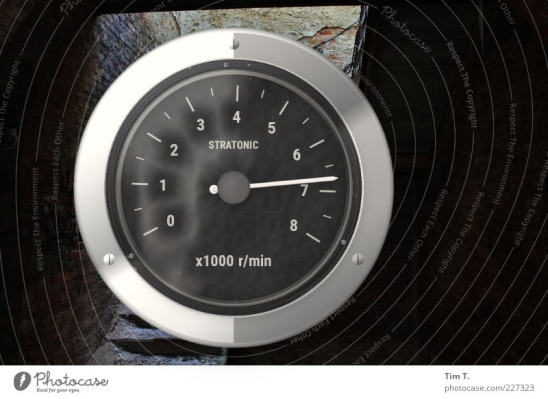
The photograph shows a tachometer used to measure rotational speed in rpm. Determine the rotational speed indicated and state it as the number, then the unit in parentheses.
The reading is 6750 (rpm)
